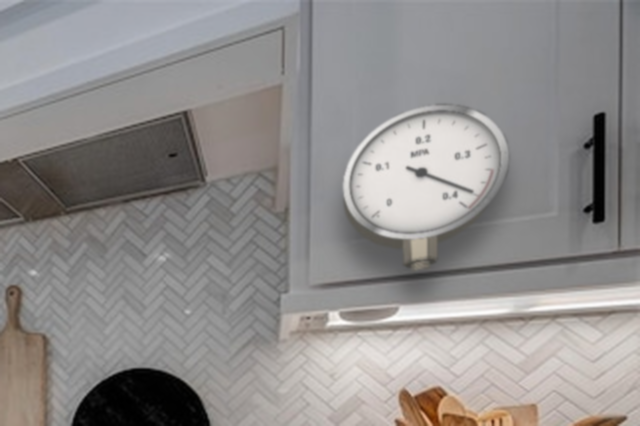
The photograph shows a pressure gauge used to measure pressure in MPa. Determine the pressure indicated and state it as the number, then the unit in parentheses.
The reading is 0.38 (MPa)
